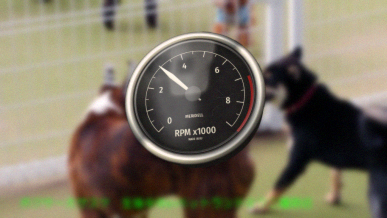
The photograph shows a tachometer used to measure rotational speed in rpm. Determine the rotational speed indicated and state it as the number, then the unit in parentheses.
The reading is 3000 (rpm)
